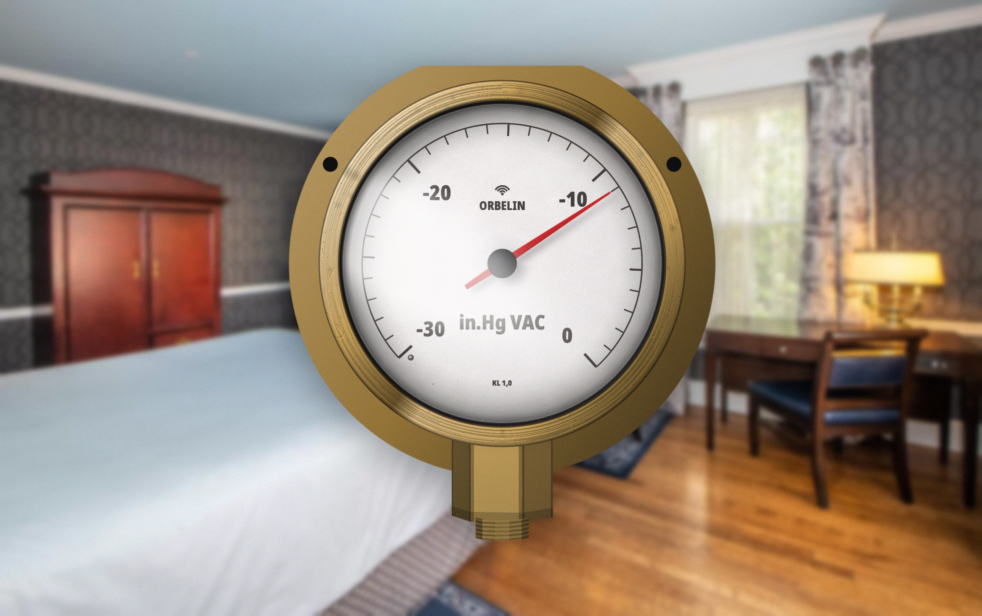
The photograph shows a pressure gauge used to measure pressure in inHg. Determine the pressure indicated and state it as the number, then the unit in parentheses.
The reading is -9 (inHg)
